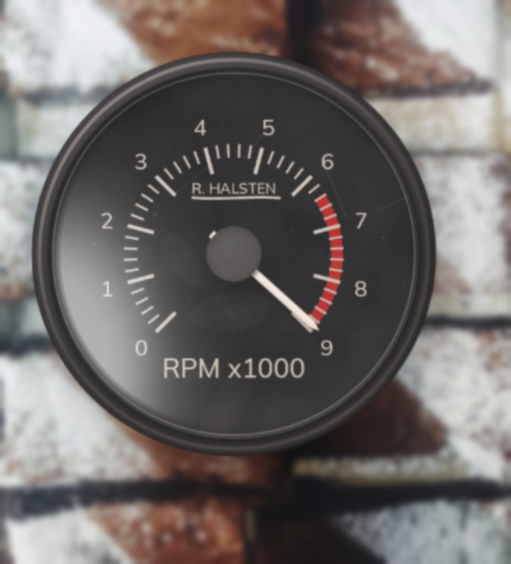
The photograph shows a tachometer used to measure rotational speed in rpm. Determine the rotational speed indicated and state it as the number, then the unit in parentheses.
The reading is 8900 (rpm)
